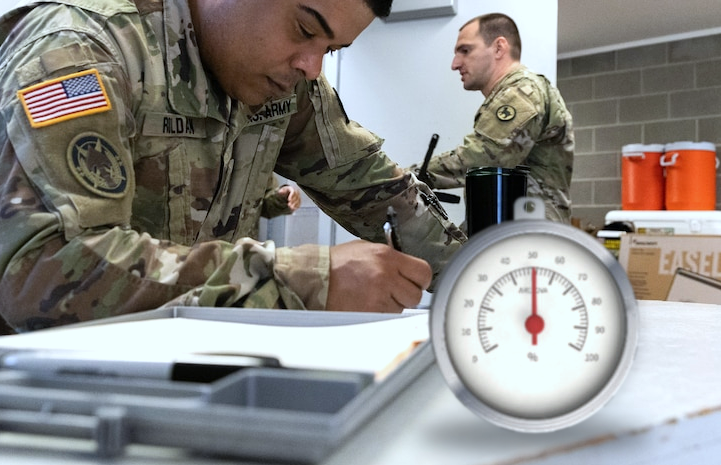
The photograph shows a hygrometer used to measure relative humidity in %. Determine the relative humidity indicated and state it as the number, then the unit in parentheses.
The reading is 50 (%)
